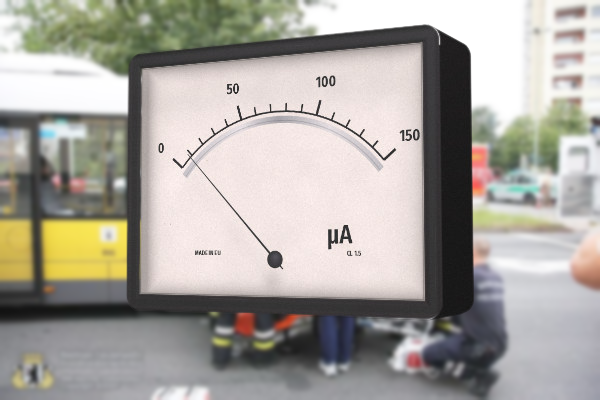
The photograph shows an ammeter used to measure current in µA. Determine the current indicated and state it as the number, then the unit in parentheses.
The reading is 10 (µA)
